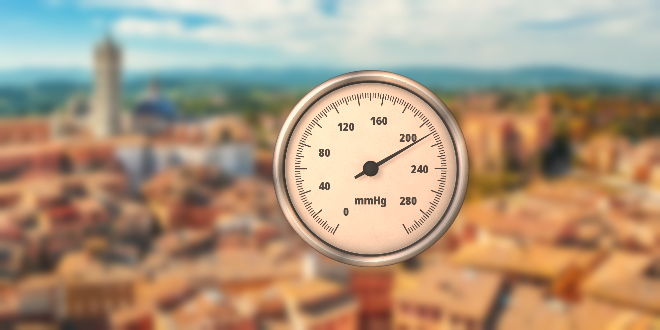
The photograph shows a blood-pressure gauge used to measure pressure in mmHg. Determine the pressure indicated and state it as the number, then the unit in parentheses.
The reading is 210 (mmHg)
